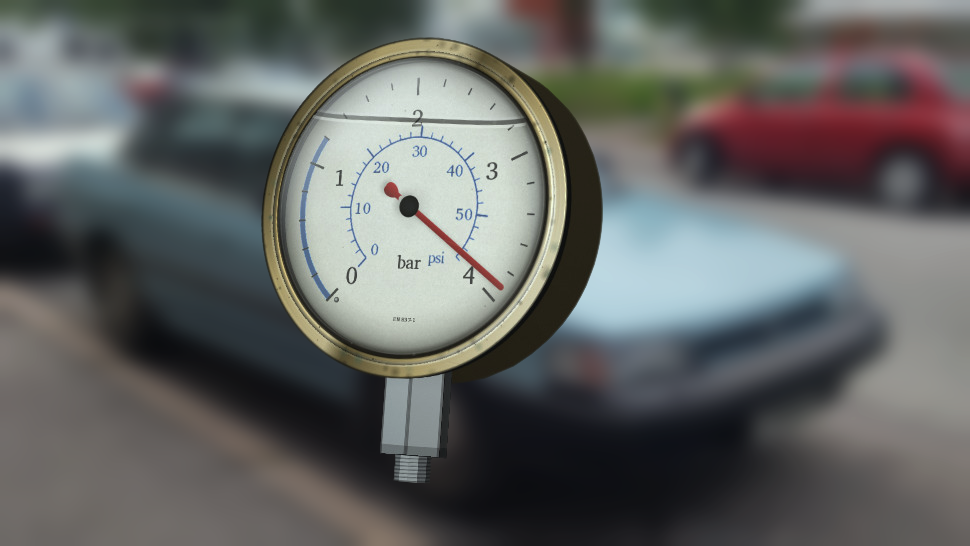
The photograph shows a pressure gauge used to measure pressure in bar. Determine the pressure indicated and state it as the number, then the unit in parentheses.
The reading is 3.9 (bar)
